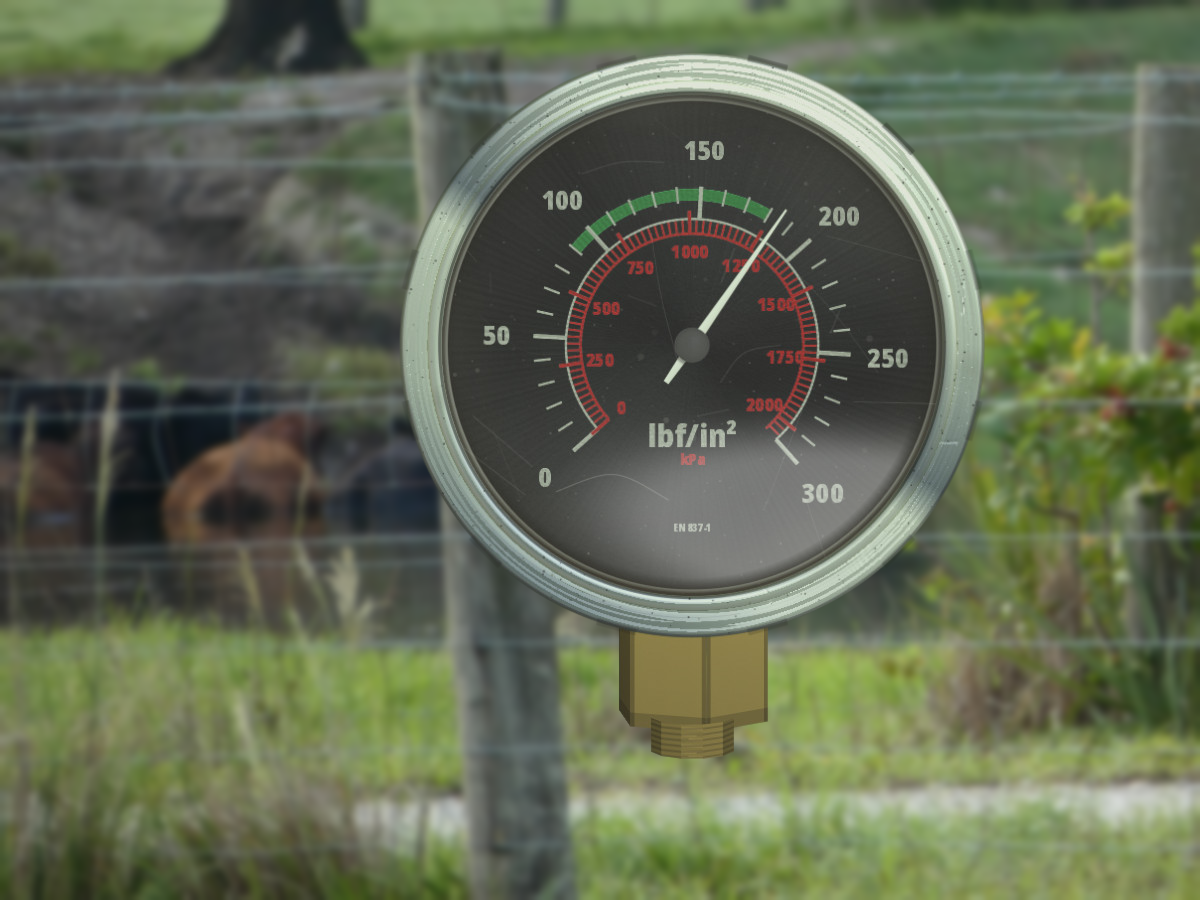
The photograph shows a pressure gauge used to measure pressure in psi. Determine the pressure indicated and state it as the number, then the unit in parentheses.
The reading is 185 (psi)
